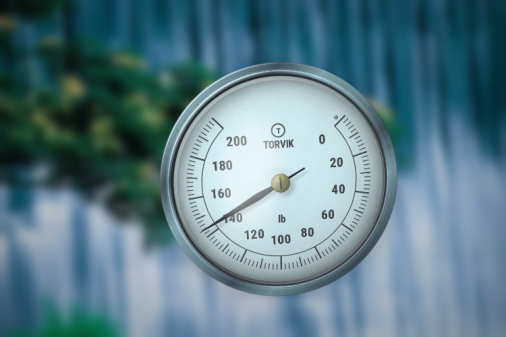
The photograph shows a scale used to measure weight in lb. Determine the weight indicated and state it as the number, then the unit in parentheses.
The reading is 144 (lb)
